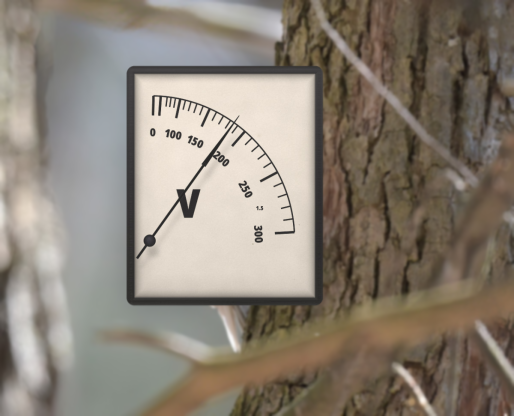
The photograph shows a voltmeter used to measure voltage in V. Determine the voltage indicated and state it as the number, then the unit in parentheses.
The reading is 185 (V)
